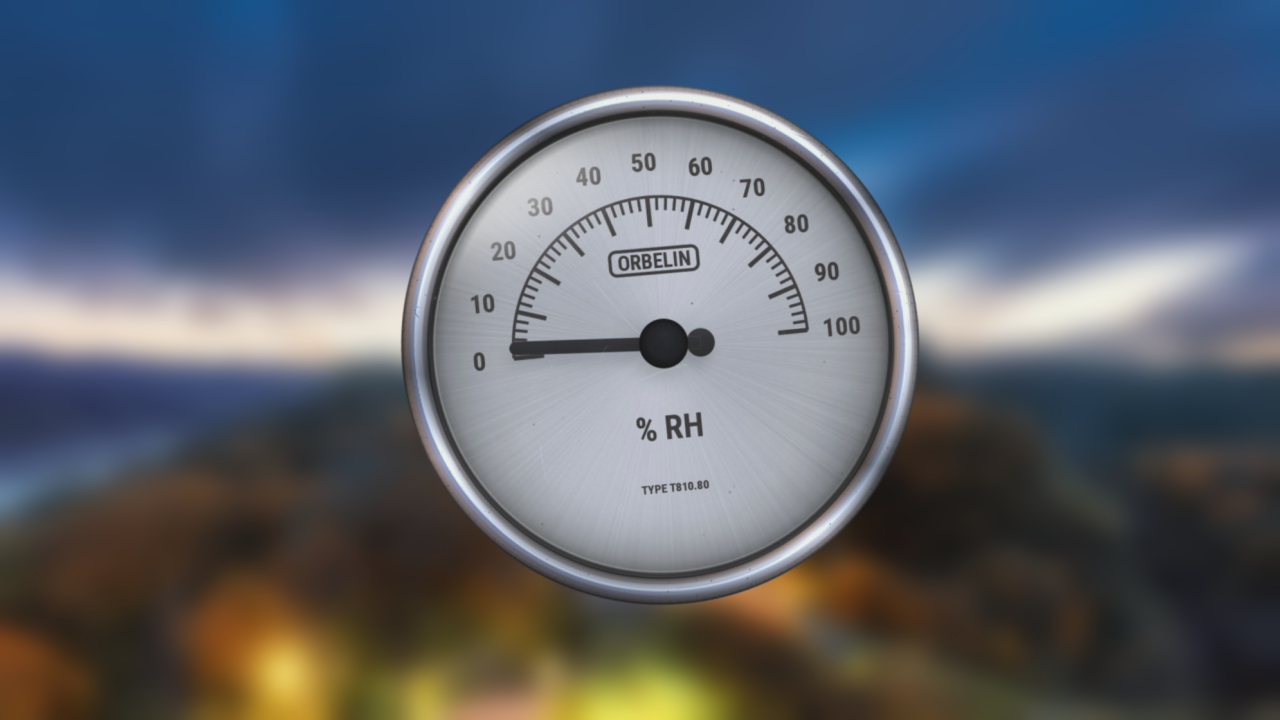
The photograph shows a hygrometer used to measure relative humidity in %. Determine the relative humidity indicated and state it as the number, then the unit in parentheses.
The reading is 2 (%)
